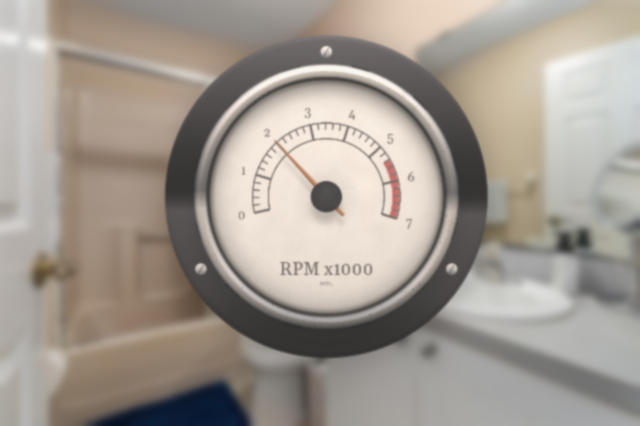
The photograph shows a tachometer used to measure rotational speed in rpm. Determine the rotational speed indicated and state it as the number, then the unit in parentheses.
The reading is 2000 (rpm)
